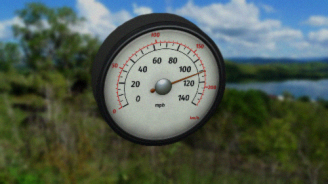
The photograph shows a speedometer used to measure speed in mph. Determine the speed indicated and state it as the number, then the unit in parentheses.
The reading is 110 (mph)
